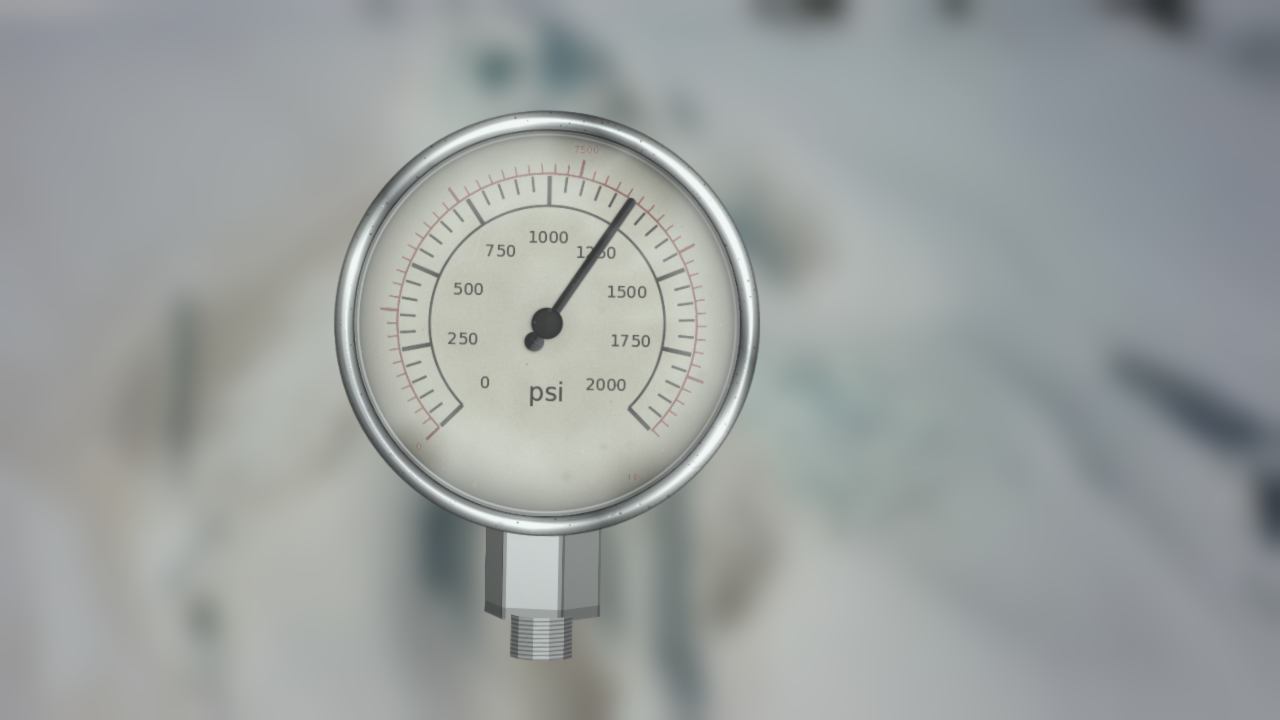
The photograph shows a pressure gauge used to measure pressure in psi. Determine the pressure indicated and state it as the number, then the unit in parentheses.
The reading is 1250 (psi)
